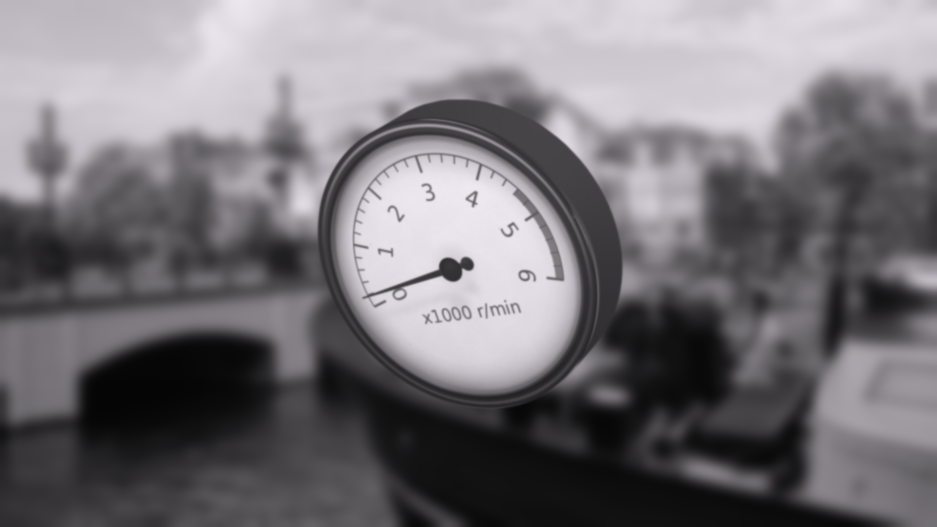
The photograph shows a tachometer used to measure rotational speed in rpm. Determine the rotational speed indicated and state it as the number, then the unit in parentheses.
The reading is 200 (rpm)
